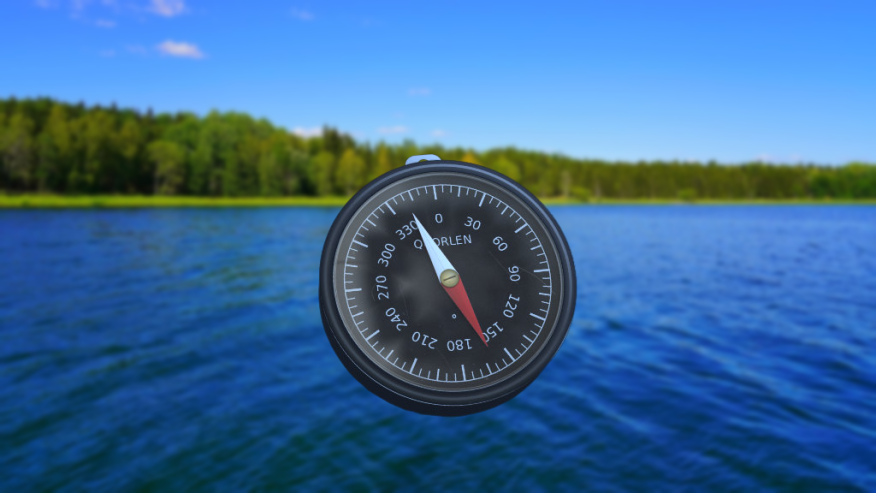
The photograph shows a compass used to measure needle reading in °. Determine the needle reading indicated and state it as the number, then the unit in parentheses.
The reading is 160 (°)
